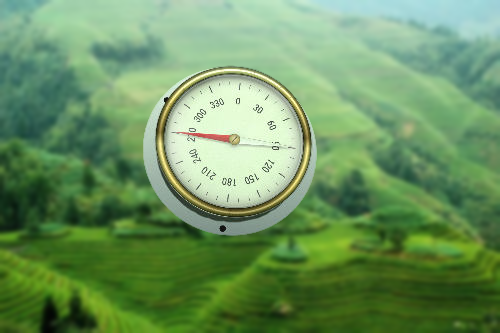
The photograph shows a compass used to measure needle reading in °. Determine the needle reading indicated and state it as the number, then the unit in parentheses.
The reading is 270 (°)
